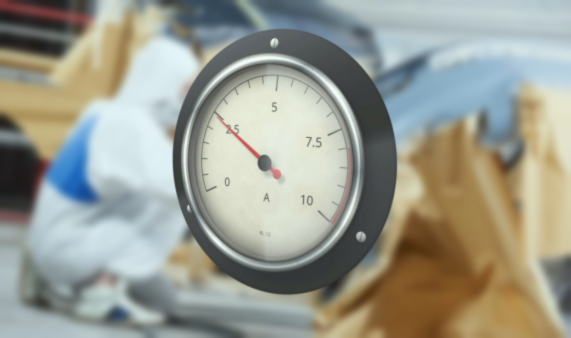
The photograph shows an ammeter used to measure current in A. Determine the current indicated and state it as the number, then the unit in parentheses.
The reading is 2.5 (A)
